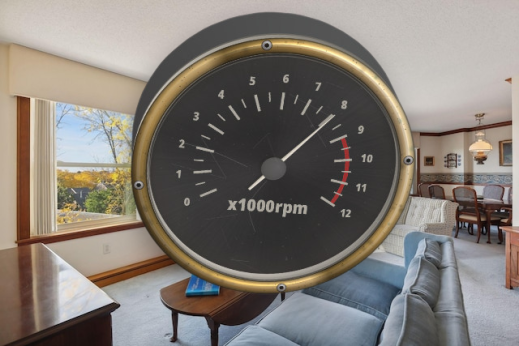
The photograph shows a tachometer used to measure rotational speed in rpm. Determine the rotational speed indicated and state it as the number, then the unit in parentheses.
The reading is 8000 (rpm)
